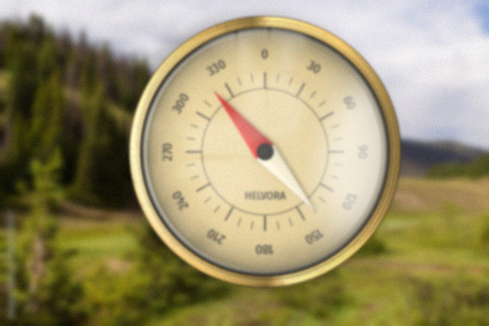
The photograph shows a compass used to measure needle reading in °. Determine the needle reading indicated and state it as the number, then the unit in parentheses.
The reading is 320 (°)
